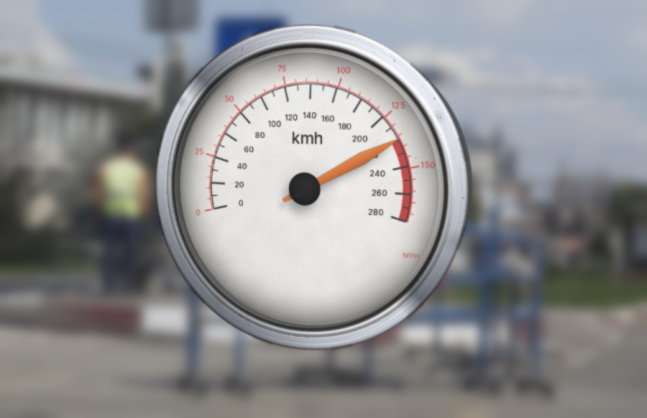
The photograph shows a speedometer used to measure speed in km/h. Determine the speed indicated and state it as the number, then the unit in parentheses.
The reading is 220 (km/h)
